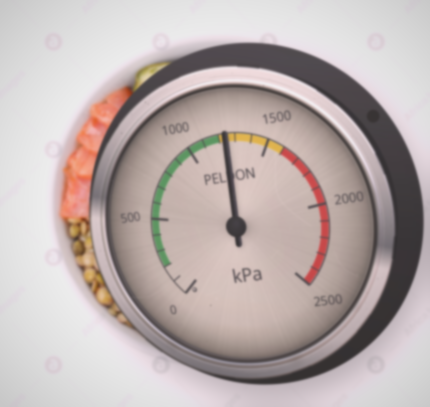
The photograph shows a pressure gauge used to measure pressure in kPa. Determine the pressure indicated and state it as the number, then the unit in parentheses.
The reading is 1250 (kPa)
